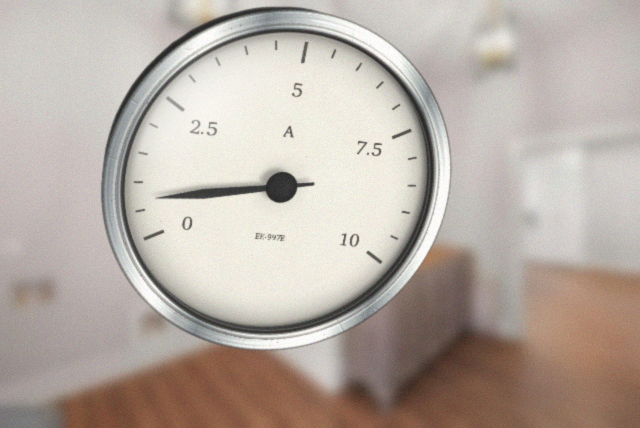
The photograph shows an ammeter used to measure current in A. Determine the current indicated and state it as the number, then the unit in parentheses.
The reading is 0.75 (A)
